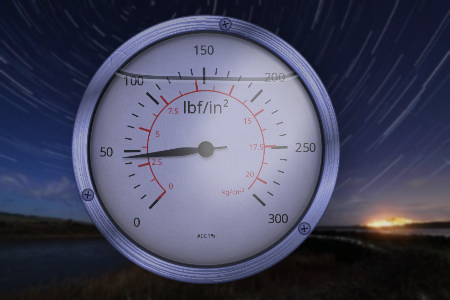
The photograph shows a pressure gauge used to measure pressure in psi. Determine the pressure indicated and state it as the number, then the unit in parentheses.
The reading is 45 (psi)
